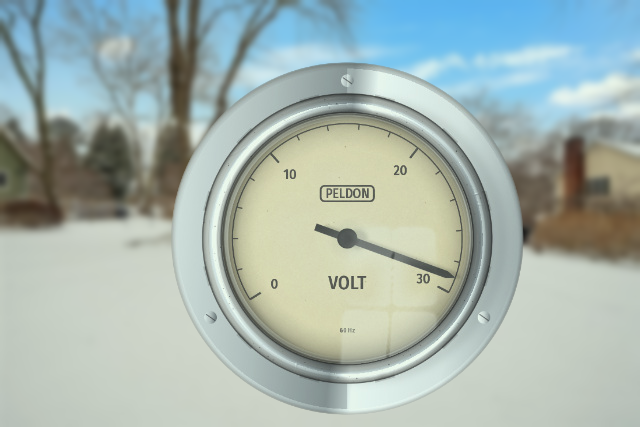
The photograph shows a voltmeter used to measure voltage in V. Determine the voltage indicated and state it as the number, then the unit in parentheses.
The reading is 29 (V)
